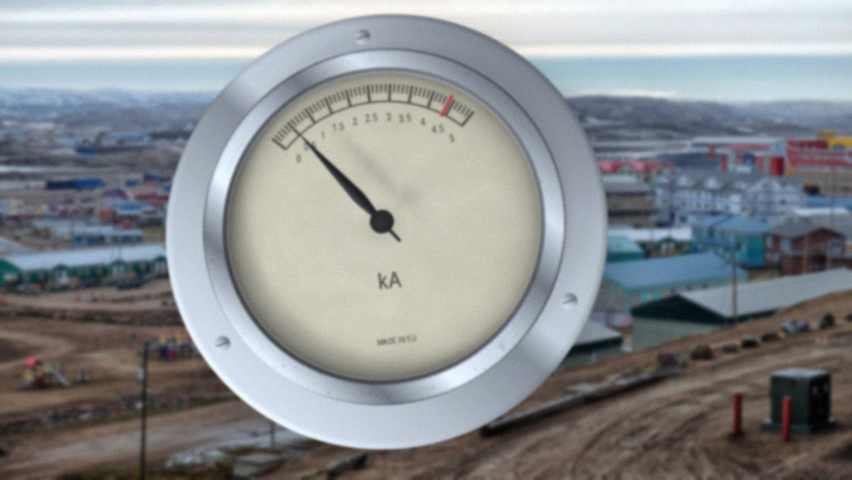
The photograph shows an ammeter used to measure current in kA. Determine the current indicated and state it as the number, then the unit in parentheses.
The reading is 0.5 (kA)
